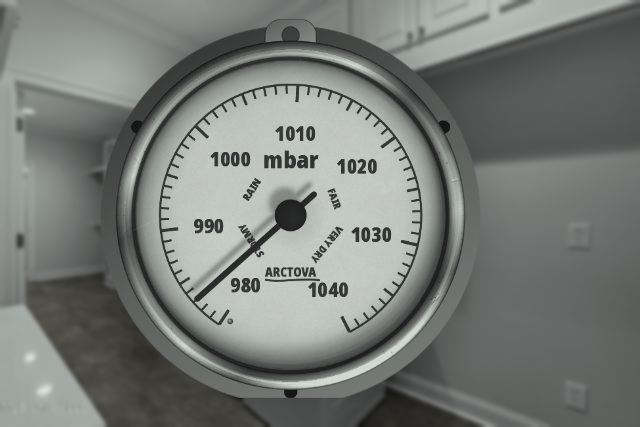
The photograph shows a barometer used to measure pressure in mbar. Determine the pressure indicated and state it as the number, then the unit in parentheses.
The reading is 983 (mbar)
